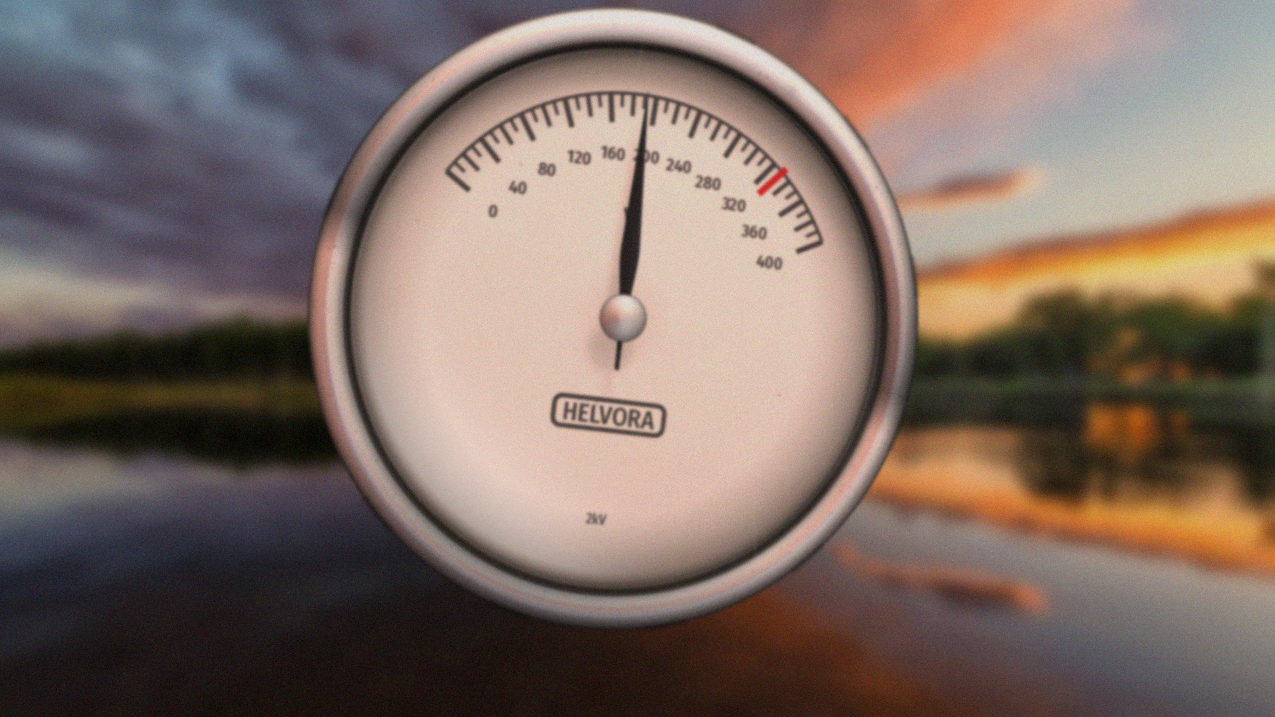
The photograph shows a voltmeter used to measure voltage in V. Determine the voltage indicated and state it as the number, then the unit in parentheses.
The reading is 190 (V)
